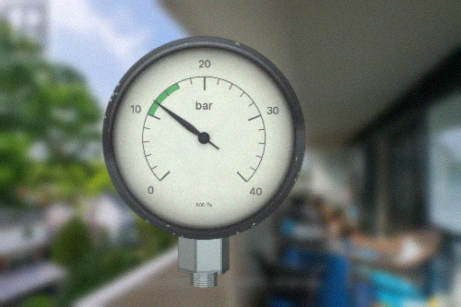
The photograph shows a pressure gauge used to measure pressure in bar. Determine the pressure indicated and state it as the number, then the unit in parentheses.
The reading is 12 (bar)
